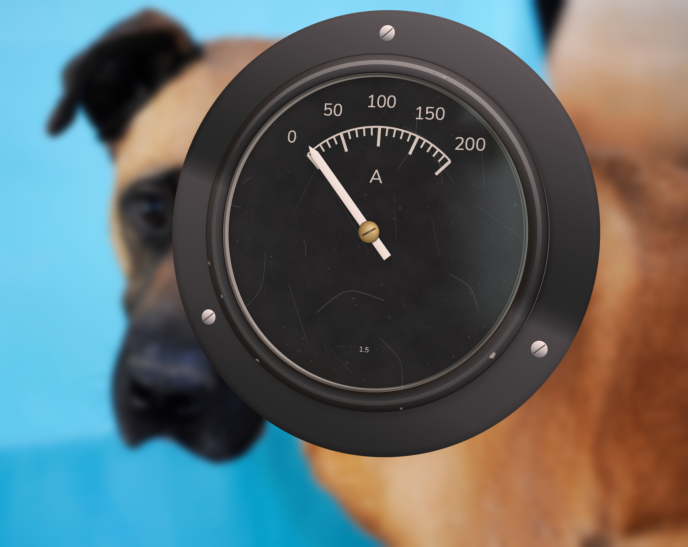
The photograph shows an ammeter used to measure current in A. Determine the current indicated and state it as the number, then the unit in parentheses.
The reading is 10 (A)
